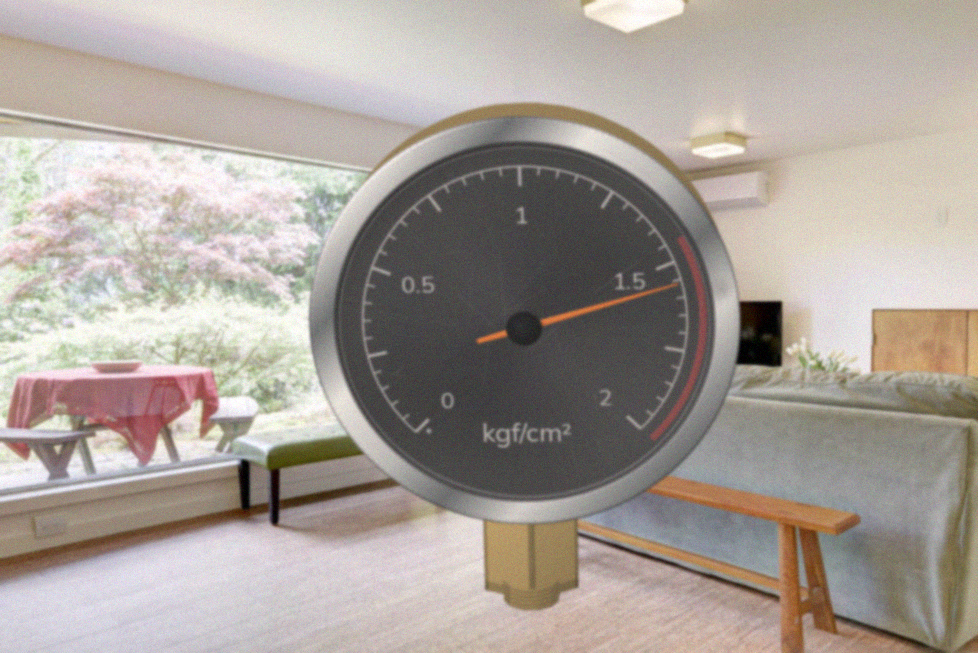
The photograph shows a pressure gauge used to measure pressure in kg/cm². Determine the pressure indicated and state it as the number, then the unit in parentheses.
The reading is 1.55 (kg/cm²)
